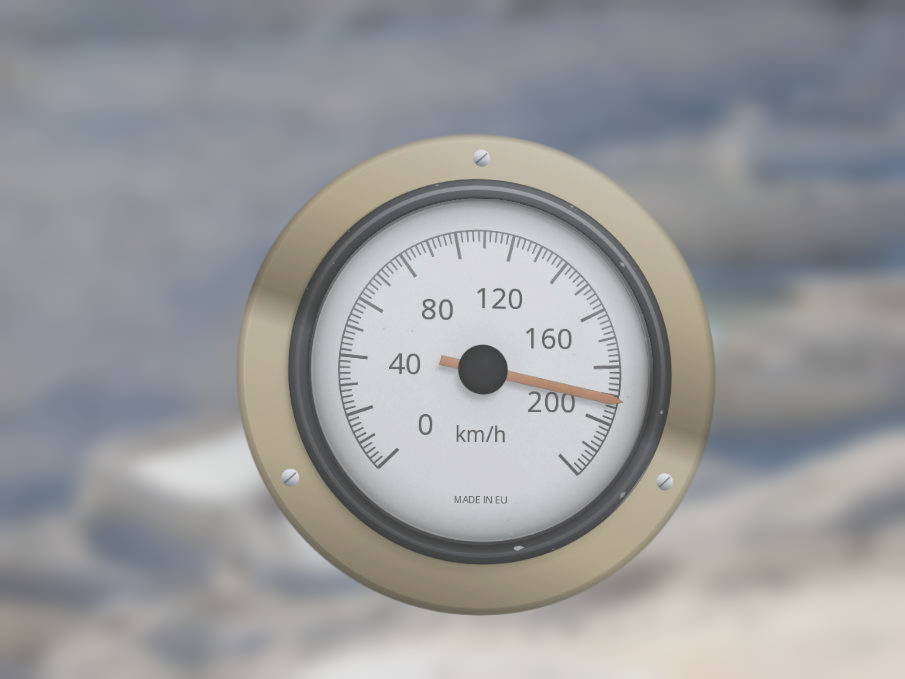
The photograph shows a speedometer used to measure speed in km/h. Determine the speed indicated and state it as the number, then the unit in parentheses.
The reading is 192 (km/h)
